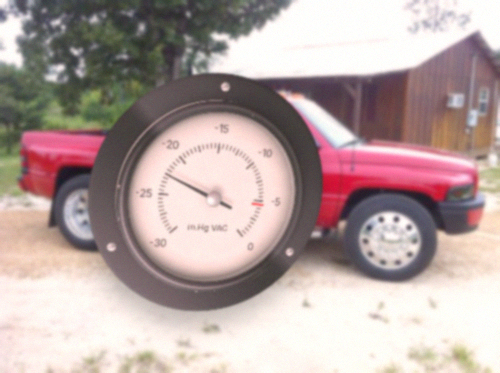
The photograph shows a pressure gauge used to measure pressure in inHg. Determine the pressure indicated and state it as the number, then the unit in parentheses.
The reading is -22.5 (inHg)
